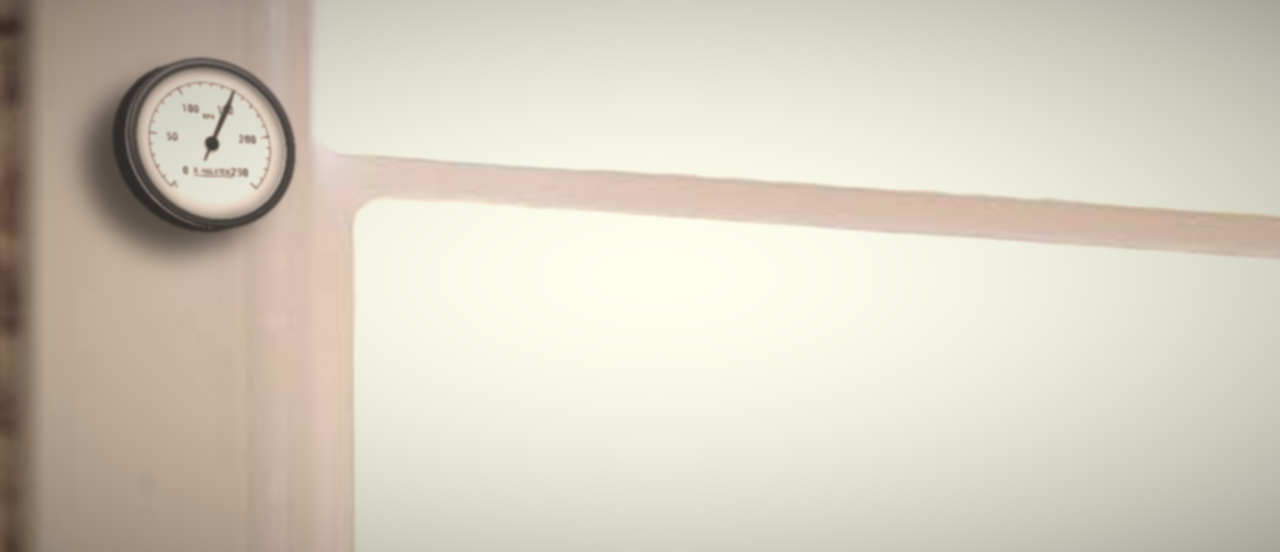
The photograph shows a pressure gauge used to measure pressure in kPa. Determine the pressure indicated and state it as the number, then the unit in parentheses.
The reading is 150 (kPa)
